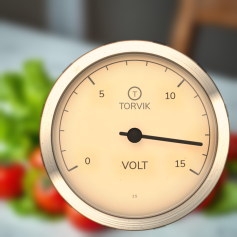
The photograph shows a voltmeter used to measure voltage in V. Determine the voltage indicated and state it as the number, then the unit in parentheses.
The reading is 13.5 (V)
